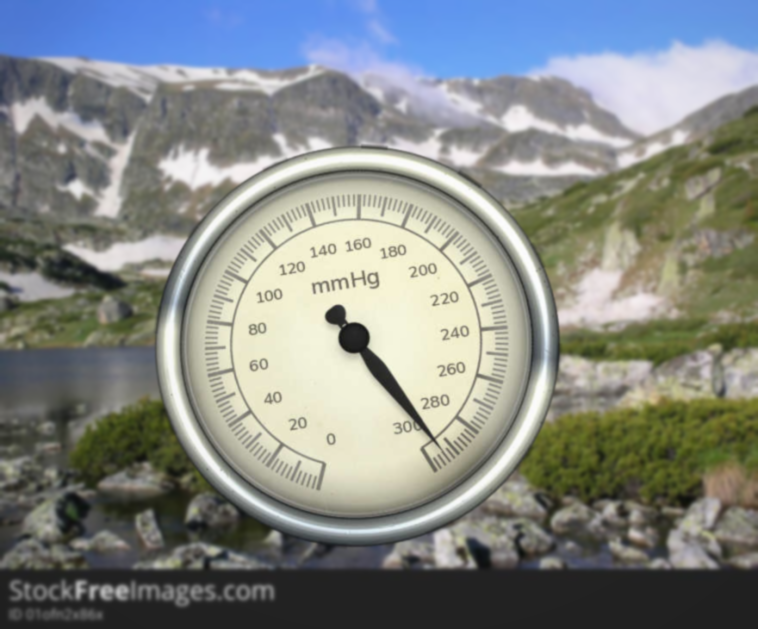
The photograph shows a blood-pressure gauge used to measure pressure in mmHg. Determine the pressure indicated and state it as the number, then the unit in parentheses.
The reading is 294 (mmHg)
